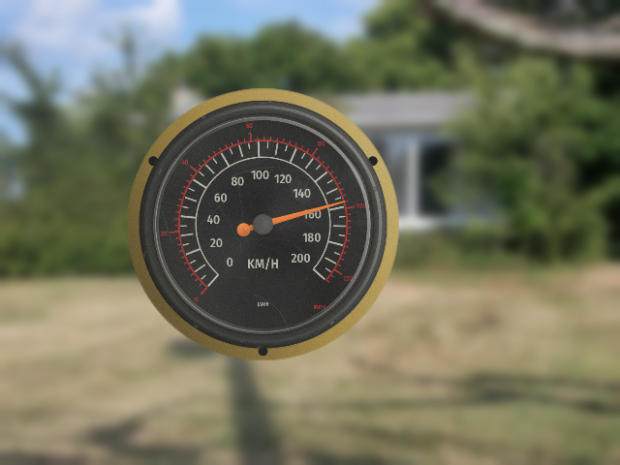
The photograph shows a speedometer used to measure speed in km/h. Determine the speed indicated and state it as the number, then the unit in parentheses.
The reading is 157.5 (km/h)
